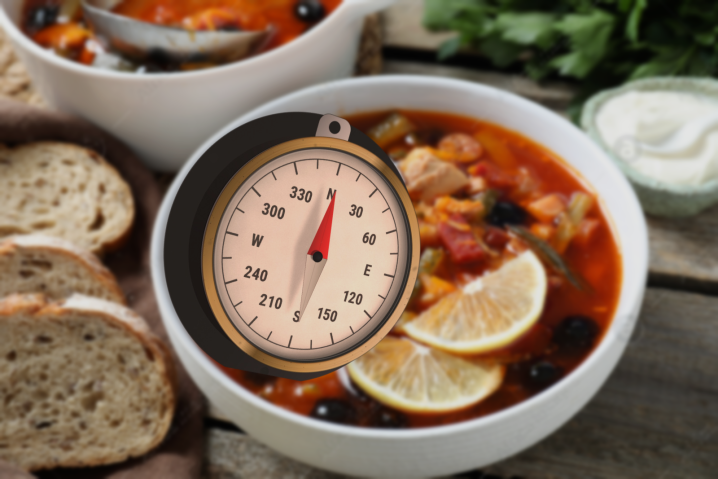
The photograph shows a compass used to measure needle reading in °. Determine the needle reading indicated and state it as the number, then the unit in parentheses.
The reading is 0 (°)
